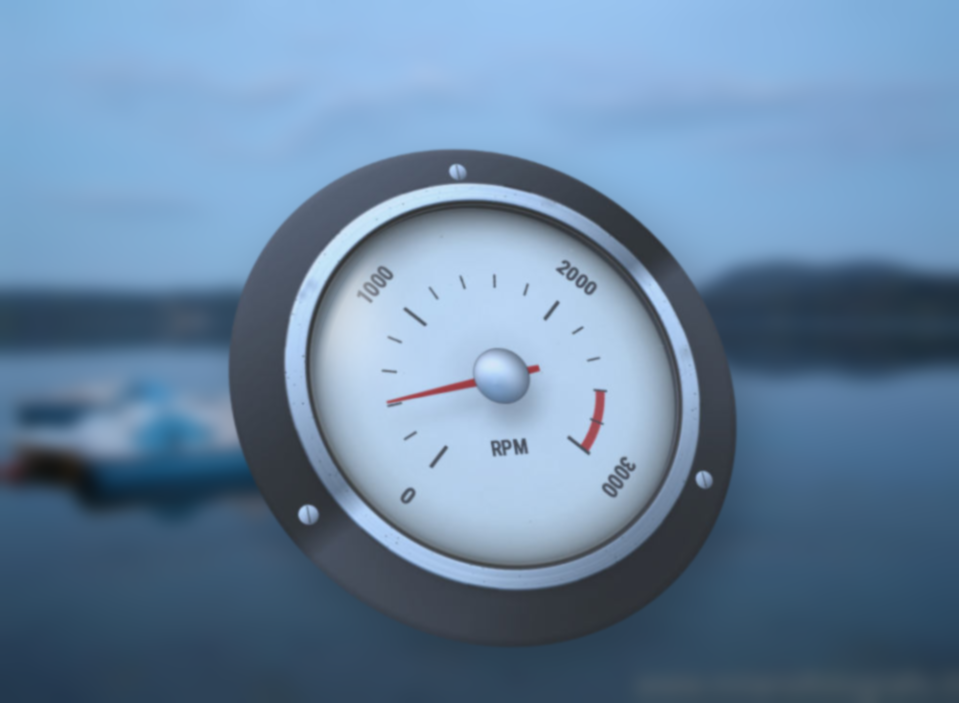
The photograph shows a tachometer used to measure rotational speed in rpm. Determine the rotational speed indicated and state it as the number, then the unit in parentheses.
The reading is 400 (rpm)
